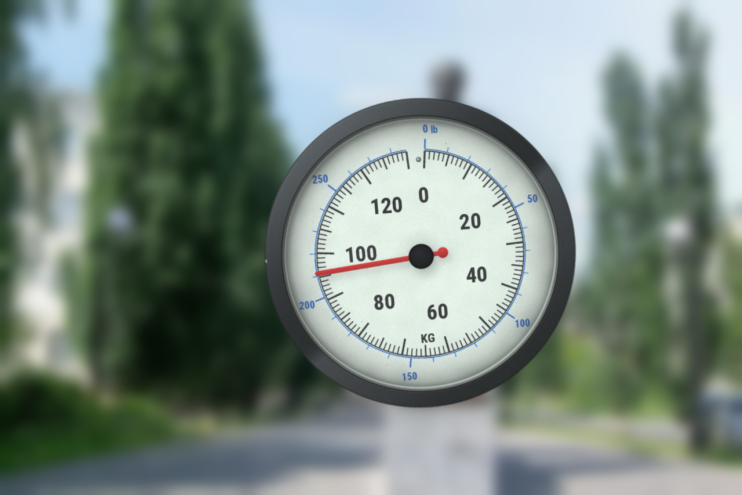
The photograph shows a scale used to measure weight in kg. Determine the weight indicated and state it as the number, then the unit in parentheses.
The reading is 96 (kg)
